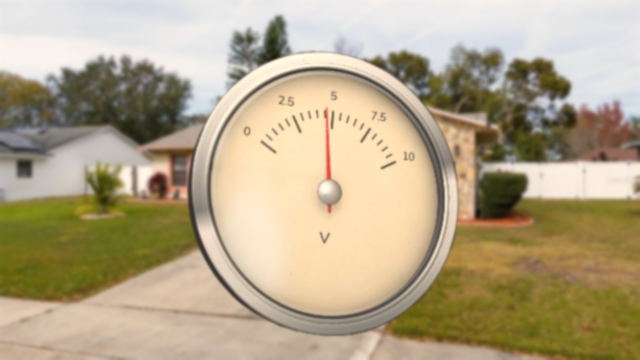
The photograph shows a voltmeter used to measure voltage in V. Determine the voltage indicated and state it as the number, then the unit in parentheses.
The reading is 4.5 (V)
